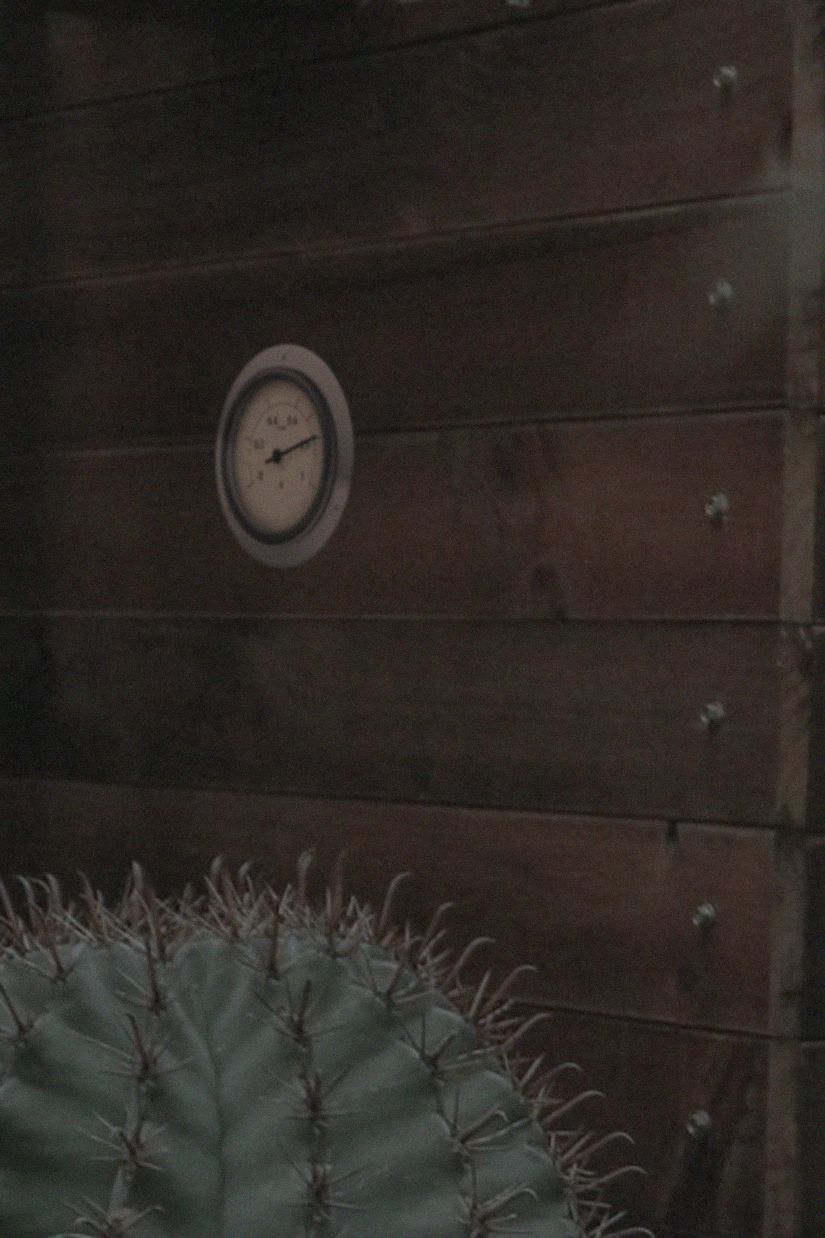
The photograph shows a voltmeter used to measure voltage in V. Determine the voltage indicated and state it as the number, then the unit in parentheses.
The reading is 0.8 (V)
